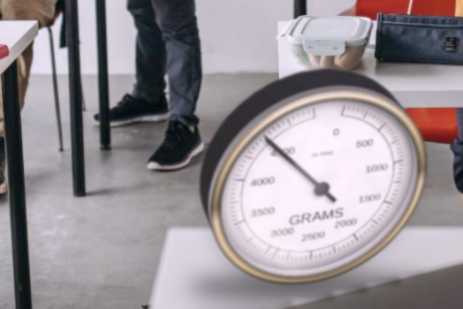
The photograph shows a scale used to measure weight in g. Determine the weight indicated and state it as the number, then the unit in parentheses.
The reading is 4500 (g)
